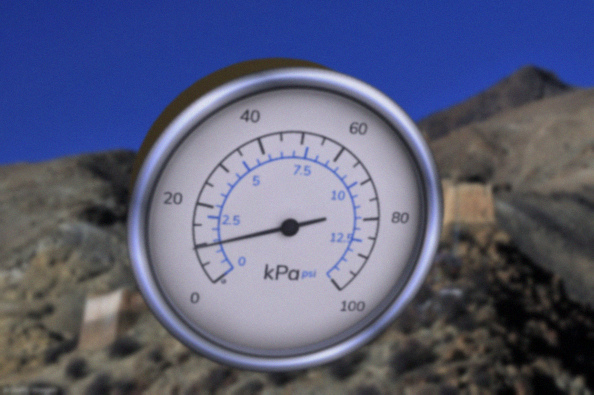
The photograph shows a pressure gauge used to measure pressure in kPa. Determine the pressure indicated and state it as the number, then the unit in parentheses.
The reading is 10 (kPa)
